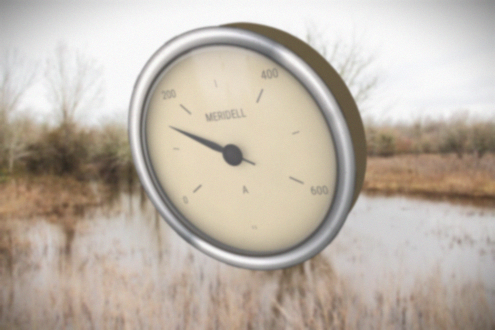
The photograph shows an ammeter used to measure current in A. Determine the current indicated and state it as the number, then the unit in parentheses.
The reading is 150 (A)
